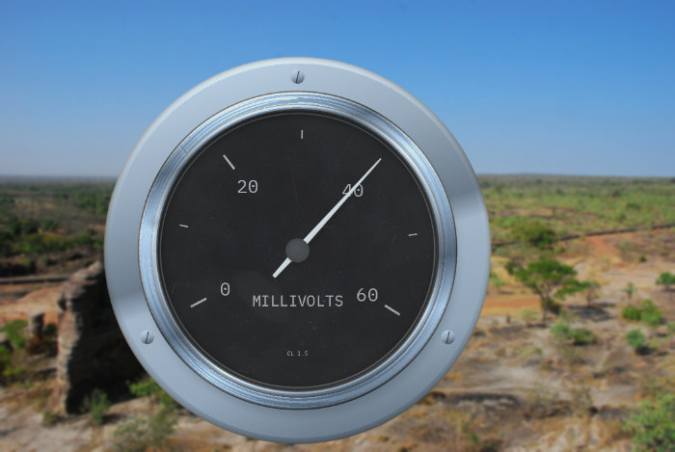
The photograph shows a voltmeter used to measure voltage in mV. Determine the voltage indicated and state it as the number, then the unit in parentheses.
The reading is 40 (mV)
